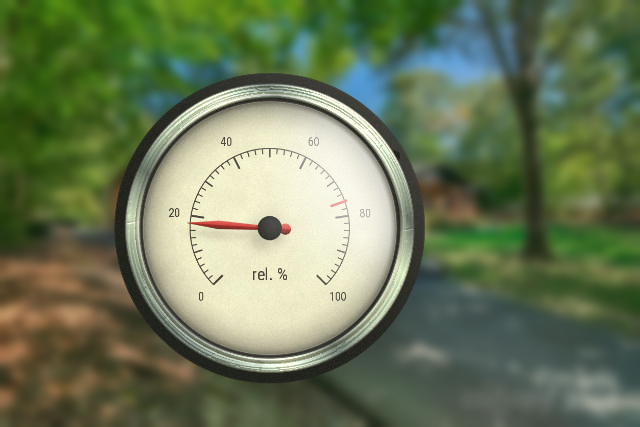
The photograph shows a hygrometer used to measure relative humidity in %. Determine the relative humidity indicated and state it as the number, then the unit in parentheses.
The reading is 18 (%)
